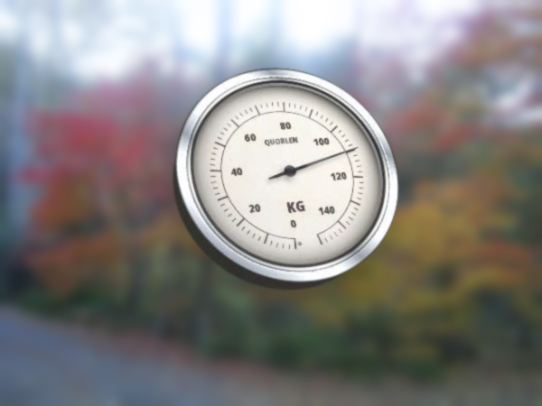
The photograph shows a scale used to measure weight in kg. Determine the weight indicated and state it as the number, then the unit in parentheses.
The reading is 110 (kg)
